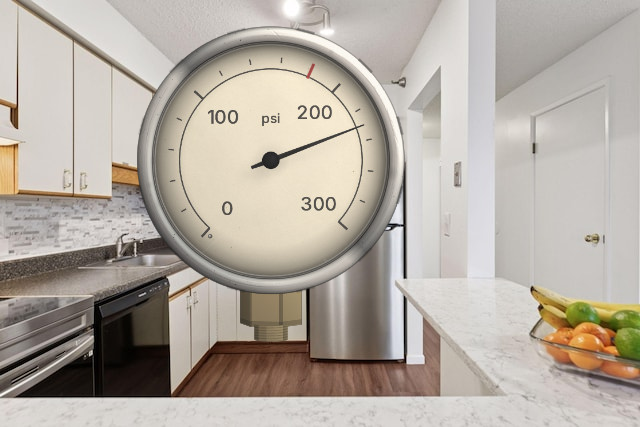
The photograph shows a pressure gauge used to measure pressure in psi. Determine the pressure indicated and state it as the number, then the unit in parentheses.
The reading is 230 (psi)
